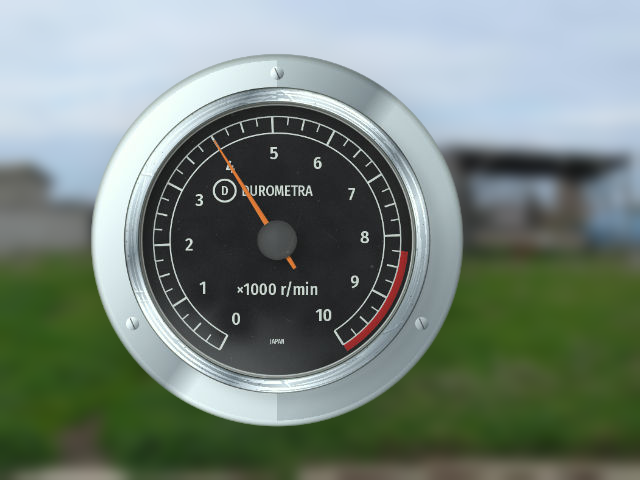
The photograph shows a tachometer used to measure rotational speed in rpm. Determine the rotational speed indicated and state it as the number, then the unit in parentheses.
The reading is 4000 (rpm)
